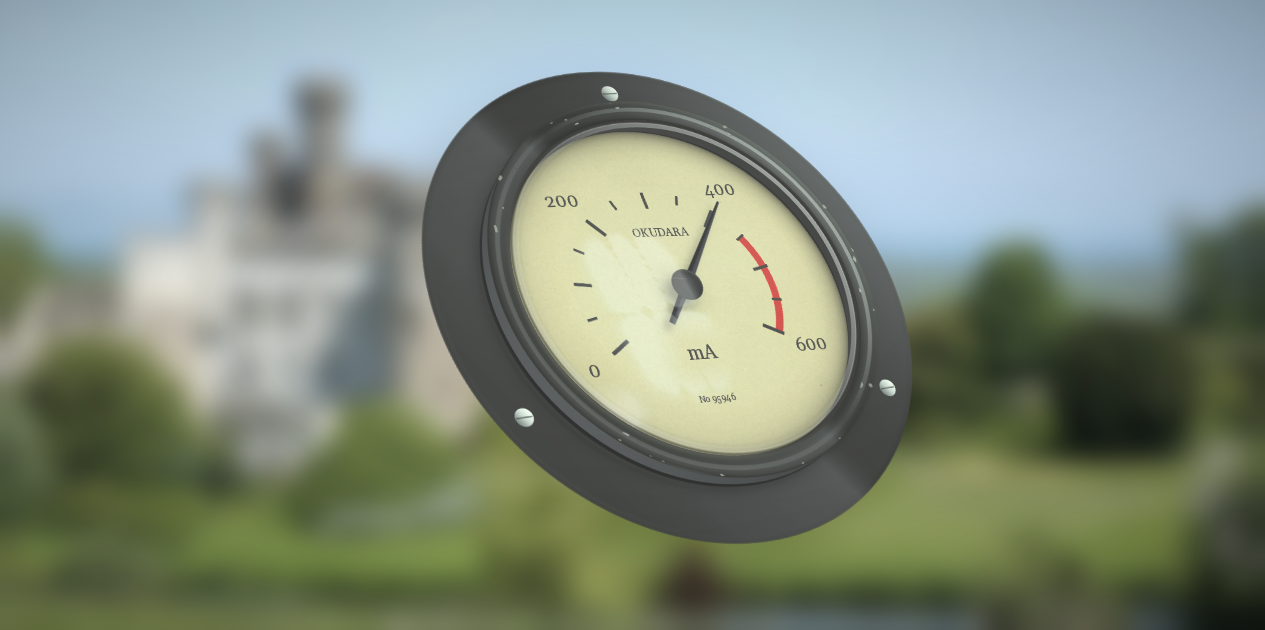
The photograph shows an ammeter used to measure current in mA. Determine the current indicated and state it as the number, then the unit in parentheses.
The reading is 400 (mA)
